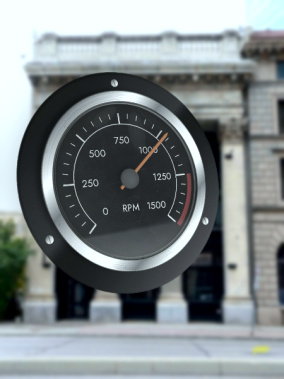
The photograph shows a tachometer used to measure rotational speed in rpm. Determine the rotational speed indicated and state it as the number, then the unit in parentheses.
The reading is 1025 (rpm)
